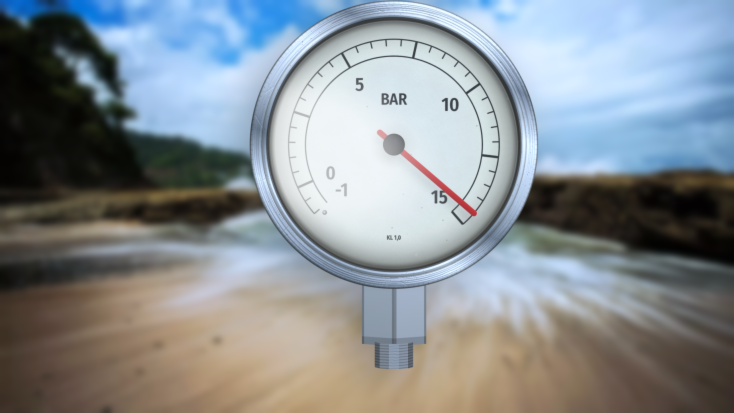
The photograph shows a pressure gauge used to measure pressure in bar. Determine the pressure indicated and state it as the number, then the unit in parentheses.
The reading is 14.5 (bar)
